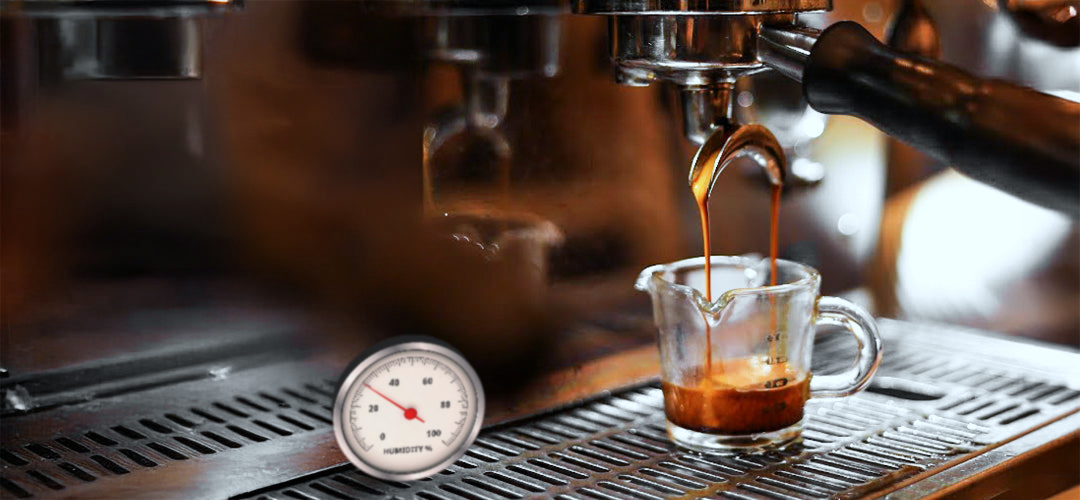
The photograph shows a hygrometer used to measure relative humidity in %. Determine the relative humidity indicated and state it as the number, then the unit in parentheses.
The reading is 30 (%)
